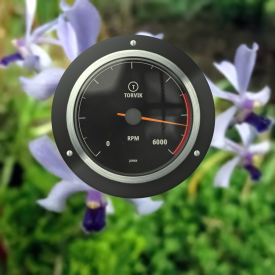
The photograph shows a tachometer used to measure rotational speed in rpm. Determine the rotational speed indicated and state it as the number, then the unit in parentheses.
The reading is 5250 (rpm)
